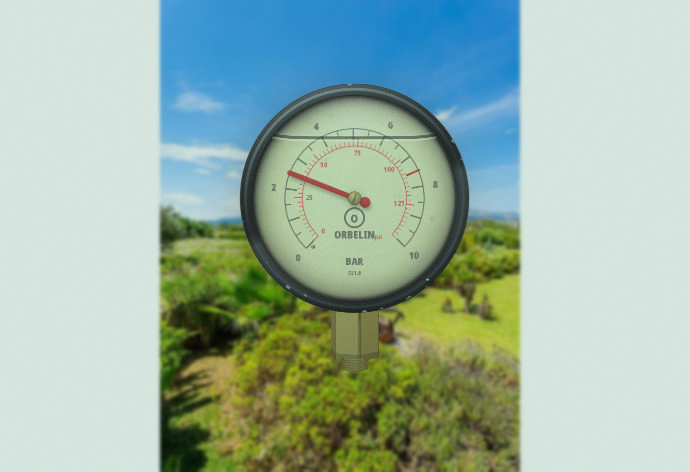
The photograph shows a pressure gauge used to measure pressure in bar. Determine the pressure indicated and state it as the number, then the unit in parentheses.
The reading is 2.5 (bar)
